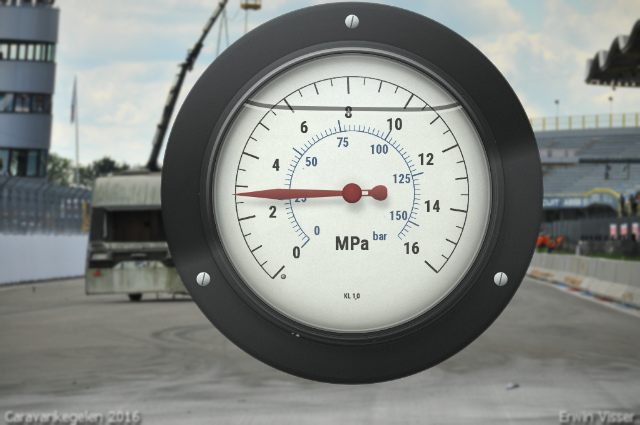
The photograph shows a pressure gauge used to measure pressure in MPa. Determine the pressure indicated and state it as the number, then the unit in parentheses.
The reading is 2.75 (MPa)
